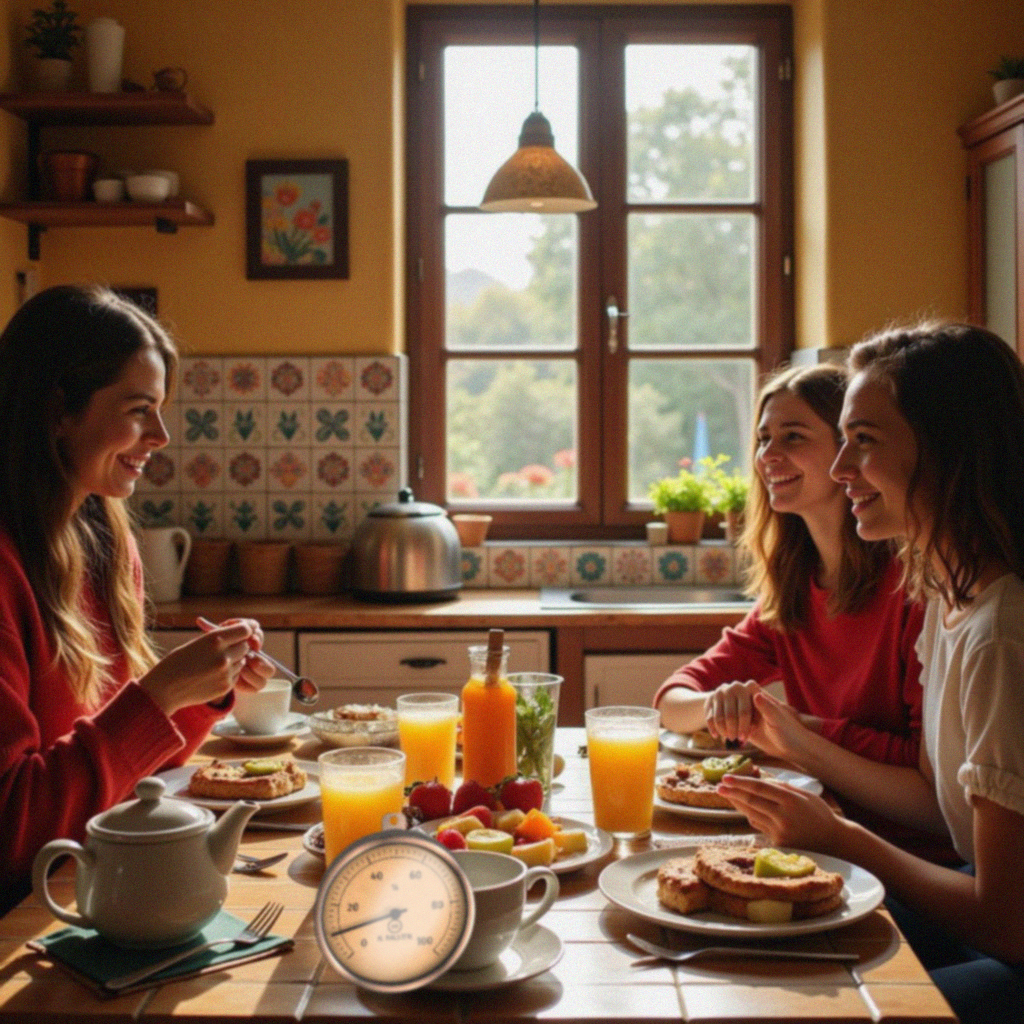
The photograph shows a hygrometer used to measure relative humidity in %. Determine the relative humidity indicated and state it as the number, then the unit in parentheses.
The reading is 10 (%)
